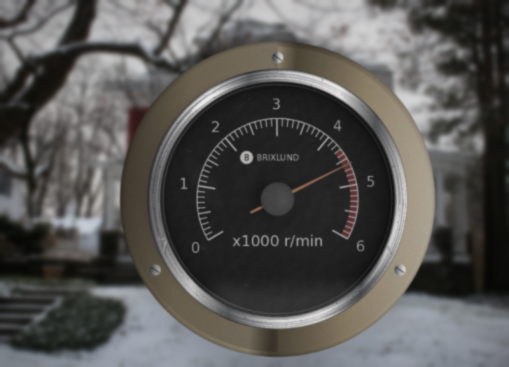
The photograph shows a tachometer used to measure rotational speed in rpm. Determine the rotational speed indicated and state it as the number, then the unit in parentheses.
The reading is 4600 (rpm)
